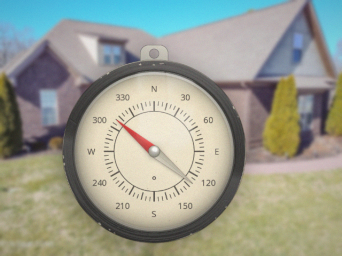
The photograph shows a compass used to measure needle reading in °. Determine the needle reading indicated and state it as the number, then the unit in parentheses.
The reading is 310 (°)
